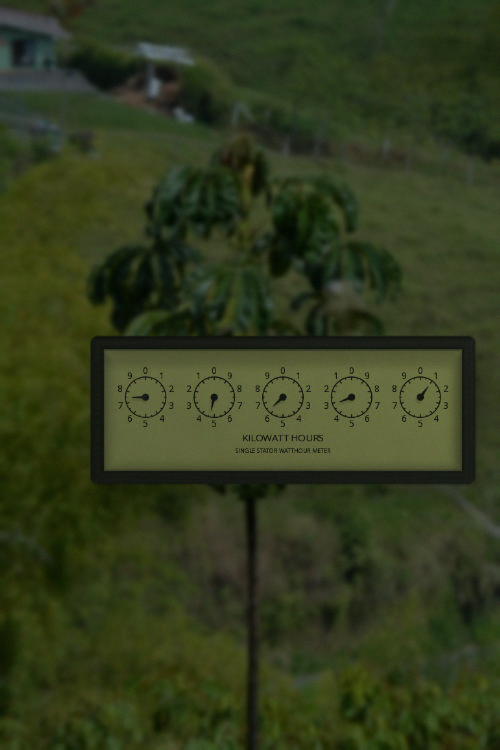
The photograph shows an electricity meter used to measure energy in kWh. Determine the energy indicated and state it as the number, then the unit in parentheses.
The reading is 74631 (kWh)
